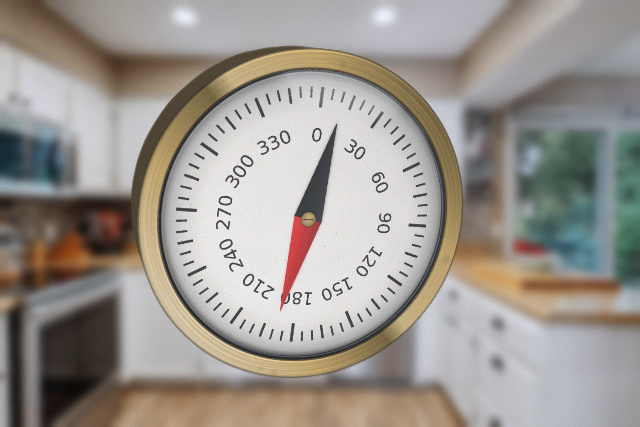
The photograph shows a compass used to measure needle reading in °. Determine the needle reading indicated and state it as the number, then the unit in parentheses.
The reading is 190 (°)
